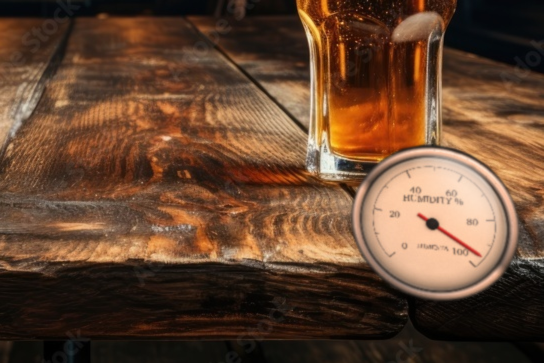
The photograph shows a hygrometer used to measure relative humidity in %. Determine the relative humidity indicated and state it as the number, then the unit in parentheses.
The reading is 95 (%)
